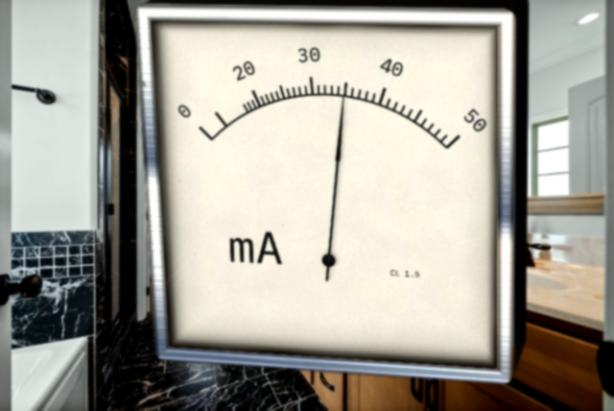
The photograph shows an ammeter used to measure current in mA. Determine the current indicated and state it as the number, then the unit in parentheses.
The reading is 35 (mA)
